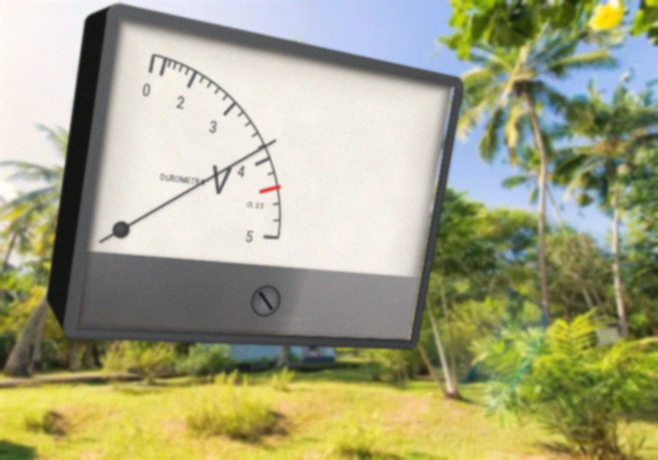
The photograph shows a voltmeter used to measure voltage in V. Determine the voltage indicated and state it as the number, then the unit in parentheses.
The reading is 3.8 (V)
